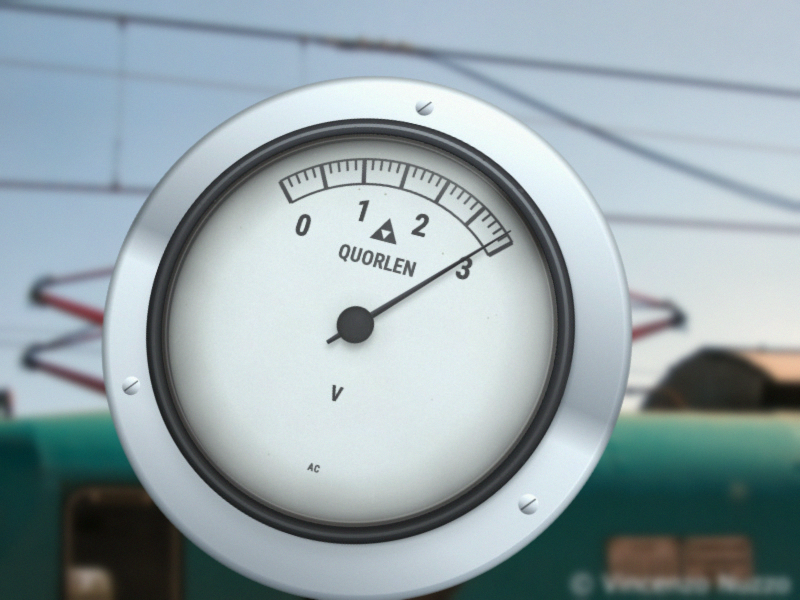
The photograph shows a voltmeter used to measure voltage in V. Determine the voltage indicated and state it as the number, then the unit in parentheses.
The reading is 2.9 (V)
